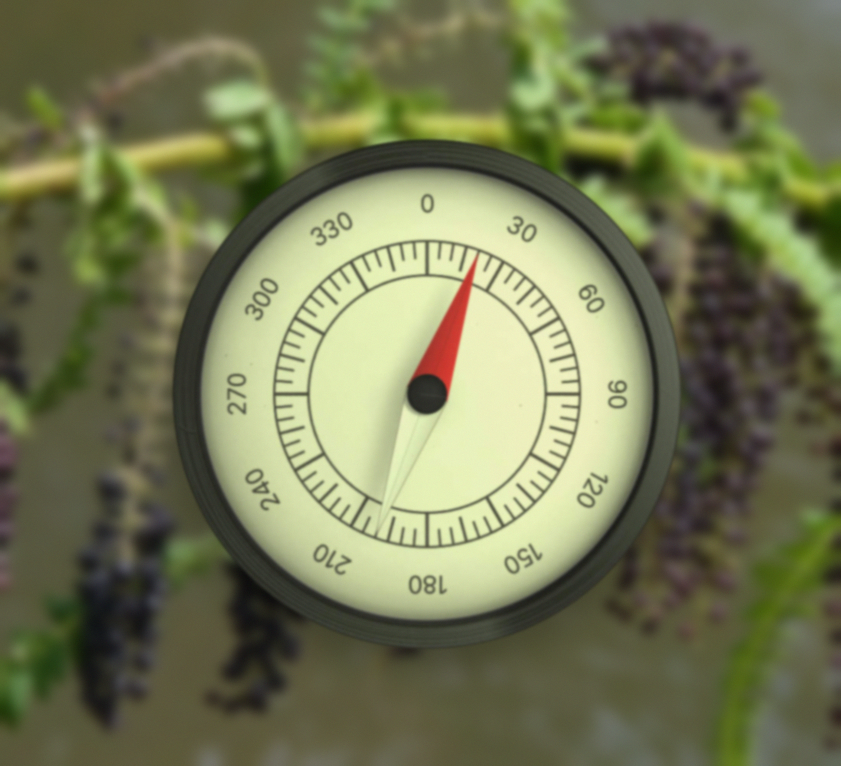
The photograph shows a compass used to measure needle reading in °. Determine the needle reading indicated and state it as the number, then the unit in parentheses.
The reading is 20 (°)
